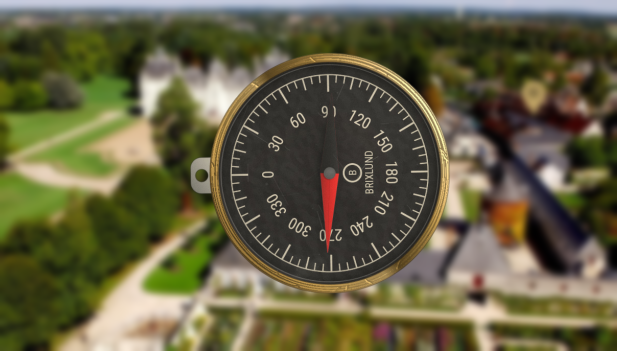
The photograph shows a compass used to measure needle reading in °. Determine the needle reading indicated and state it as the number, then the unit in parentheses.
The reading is 272.5 (°)
